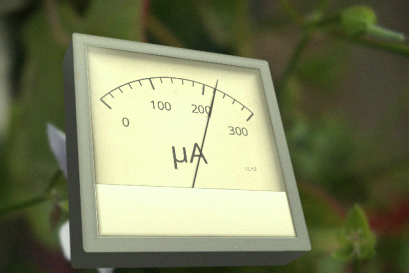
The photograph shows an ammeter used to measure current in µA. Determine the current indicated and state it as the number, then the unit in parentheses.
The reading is 220 (µA)
